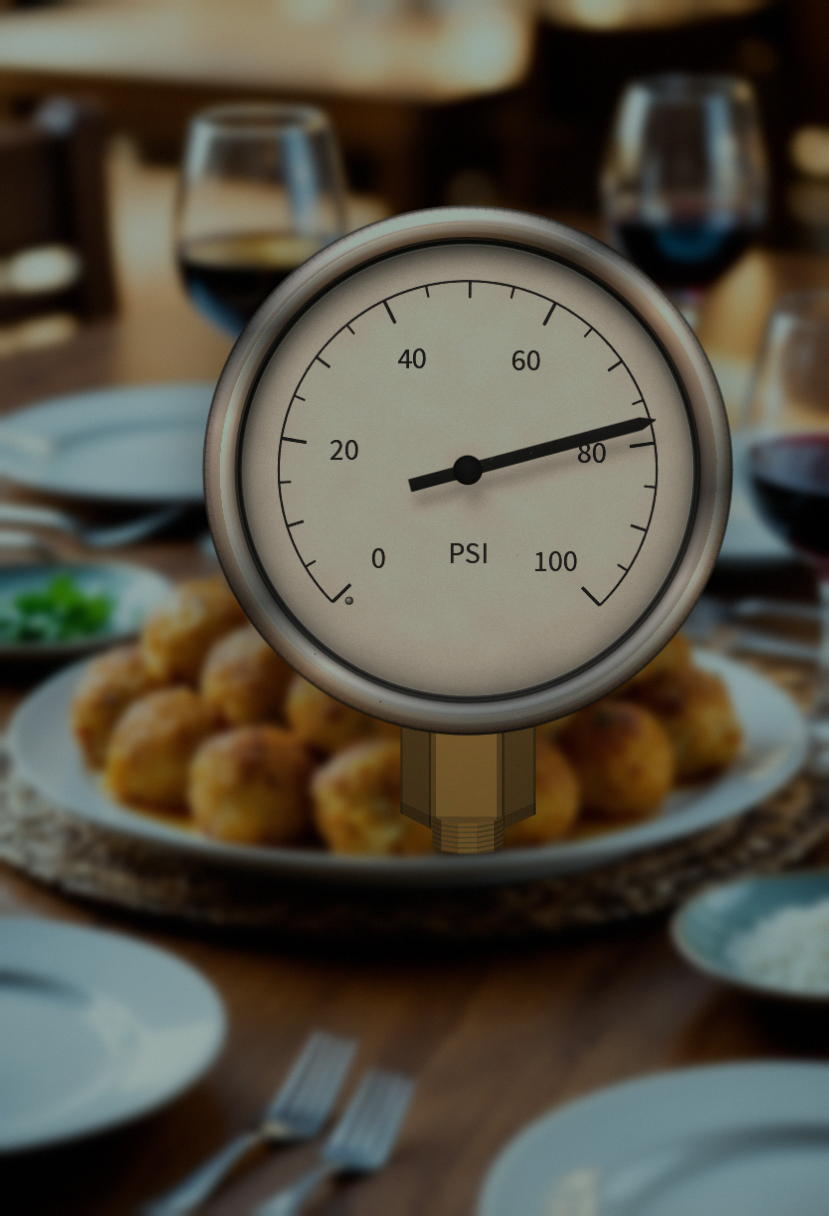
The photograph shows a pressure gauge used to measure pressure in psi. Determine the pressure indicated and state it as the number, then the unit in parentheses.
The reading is 77.5 (psi)
